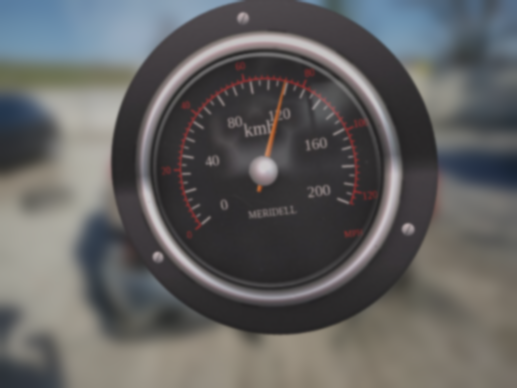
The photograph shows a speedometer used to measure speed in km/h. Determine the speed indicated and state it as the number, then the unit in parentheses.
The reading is 120 (km/h)
